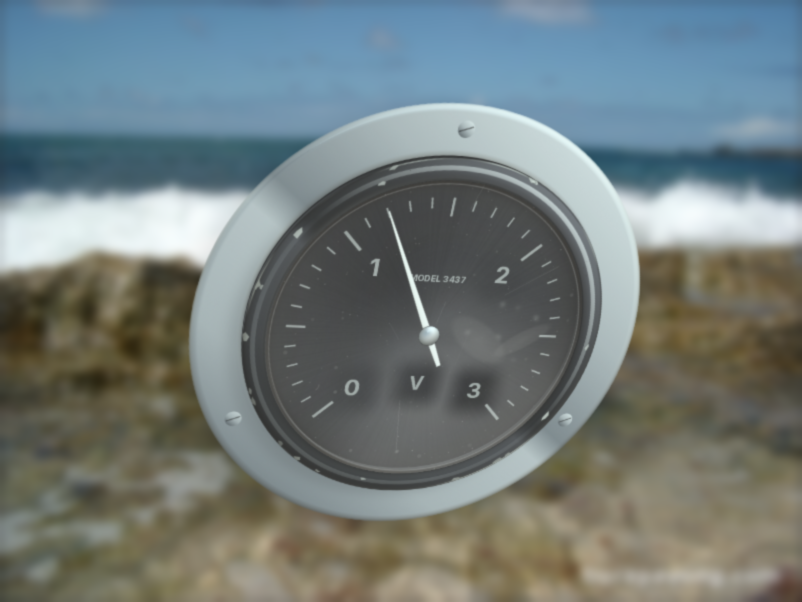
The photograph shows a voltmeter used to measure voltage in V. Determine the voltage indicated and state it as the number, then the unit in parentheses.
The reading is 1.2 (V)
